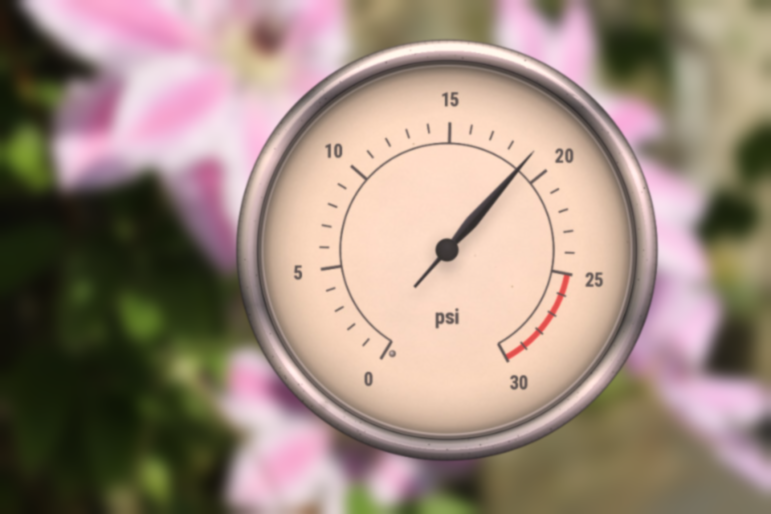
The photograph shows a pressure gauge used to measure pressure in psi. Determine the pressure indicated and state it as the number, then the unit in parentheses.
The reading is 19 (psi)
